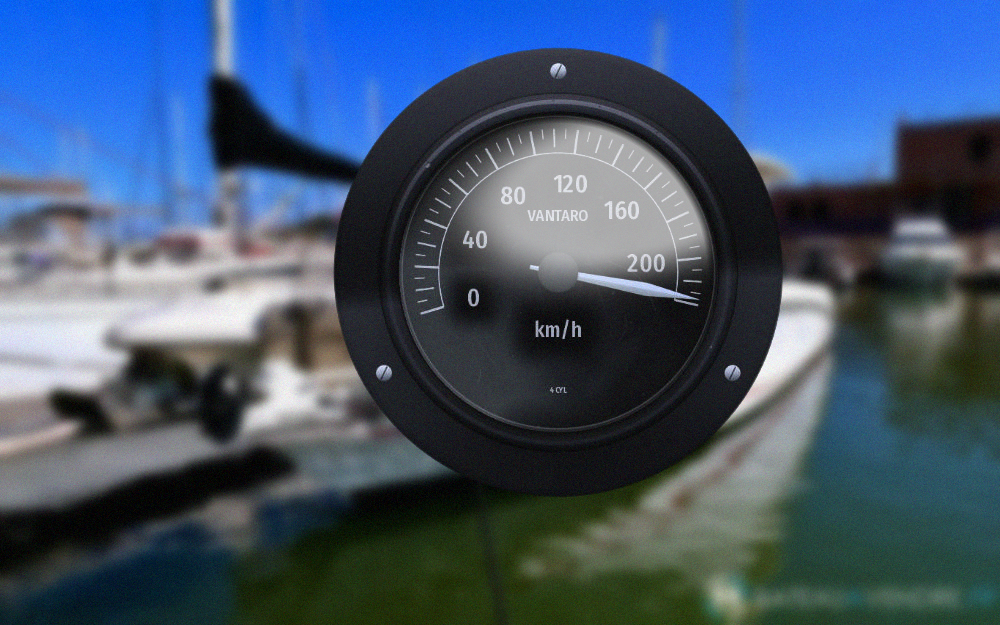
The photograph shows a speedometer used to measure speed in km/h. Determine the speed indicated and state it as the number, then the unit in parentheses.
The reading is 217.5 (km/h)
